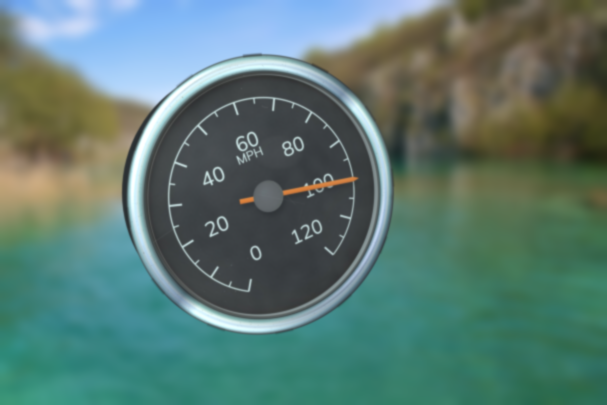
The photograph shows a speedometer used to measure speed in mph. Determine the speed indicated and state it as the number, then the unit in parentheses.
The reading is 100 (mph)
